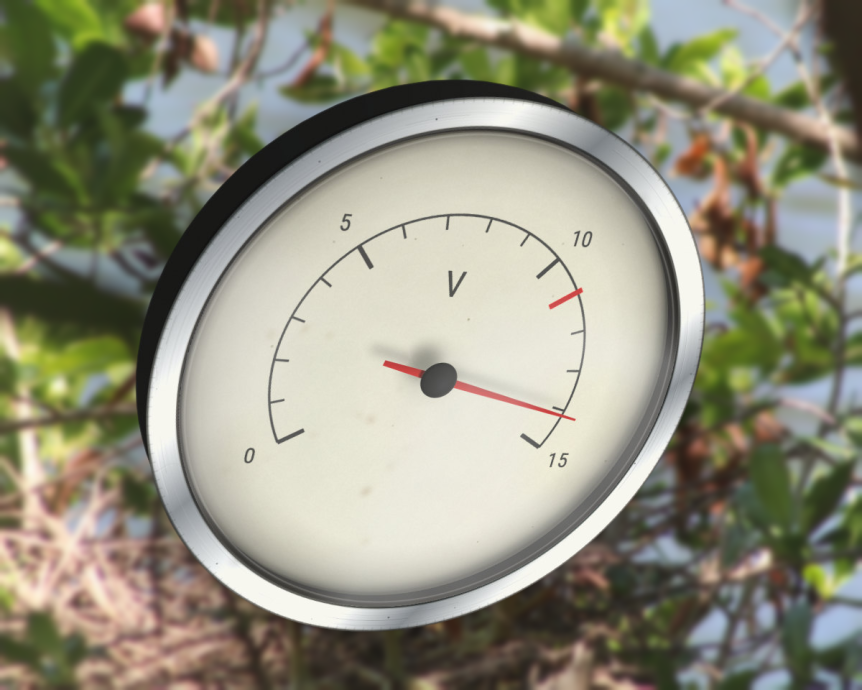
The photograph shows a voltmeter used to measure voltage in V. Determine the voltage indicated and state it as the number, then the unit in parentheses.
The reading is 14 (V)
